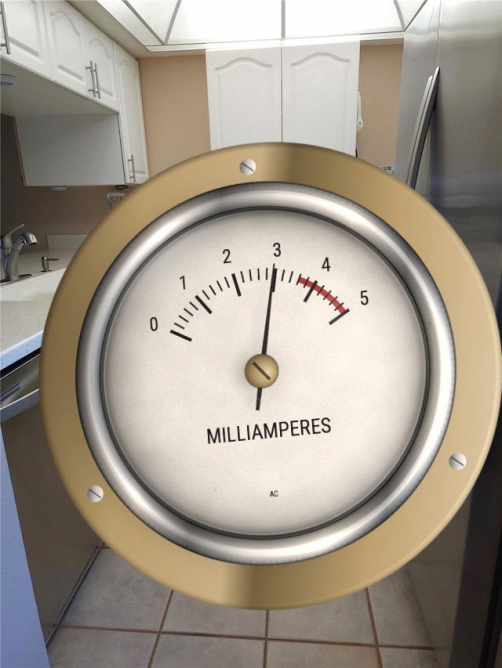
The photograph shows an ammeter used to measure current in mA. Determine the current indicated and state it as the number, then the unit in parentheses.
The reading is 3 (mA)
